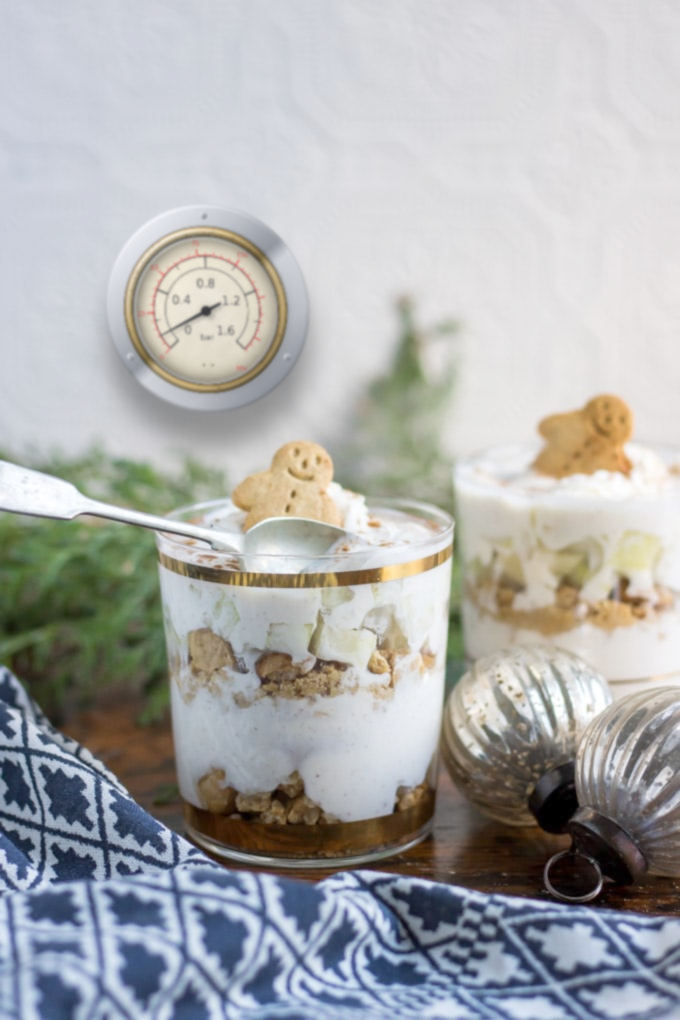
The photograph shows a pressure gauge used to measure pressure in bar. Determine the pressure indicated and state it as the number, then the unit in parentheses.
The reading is 0.1 (bar)
